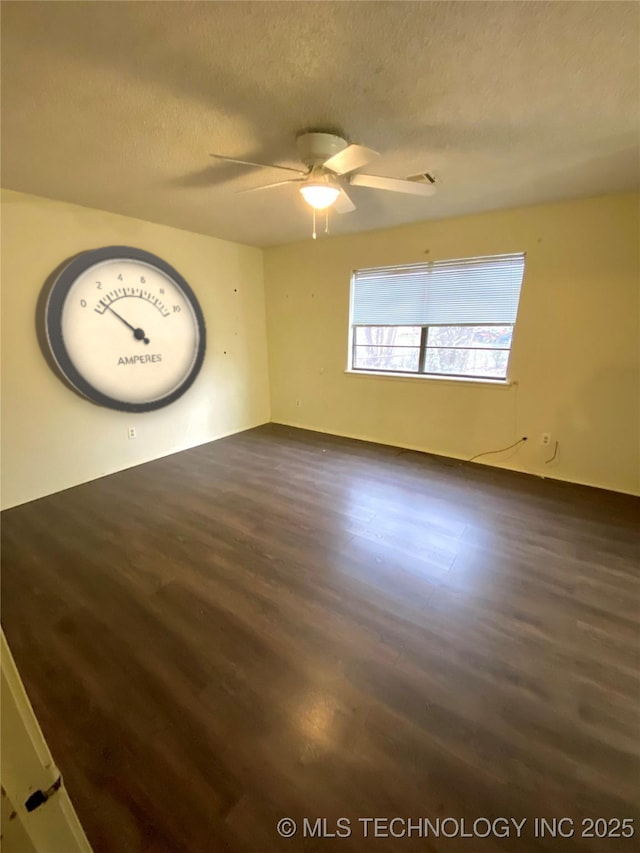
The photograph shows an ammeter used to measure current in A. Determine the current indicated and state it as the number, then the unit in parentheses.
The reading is 1 (A)
